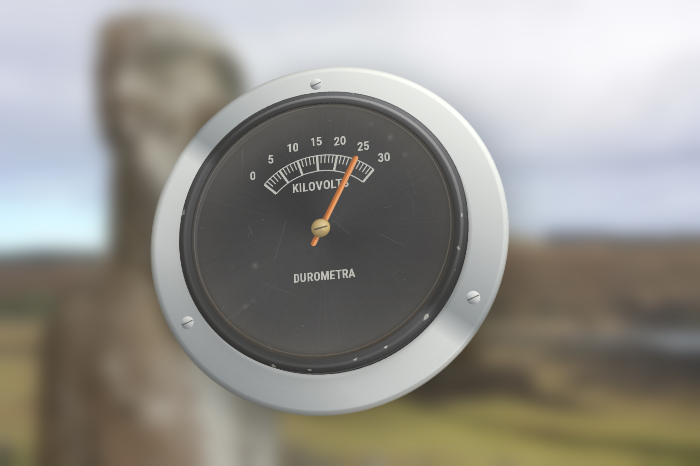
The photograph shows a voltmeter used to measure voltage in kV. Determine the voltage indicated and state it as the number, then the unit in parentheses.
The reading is 25 (kV)
